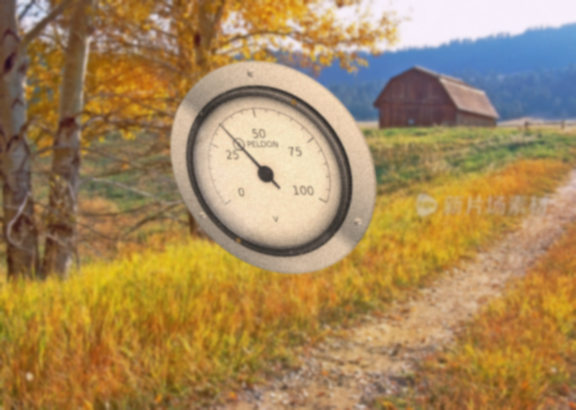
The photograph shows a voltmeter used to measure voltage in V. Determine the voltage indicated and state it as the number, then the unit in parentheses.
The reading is 35 (V)
